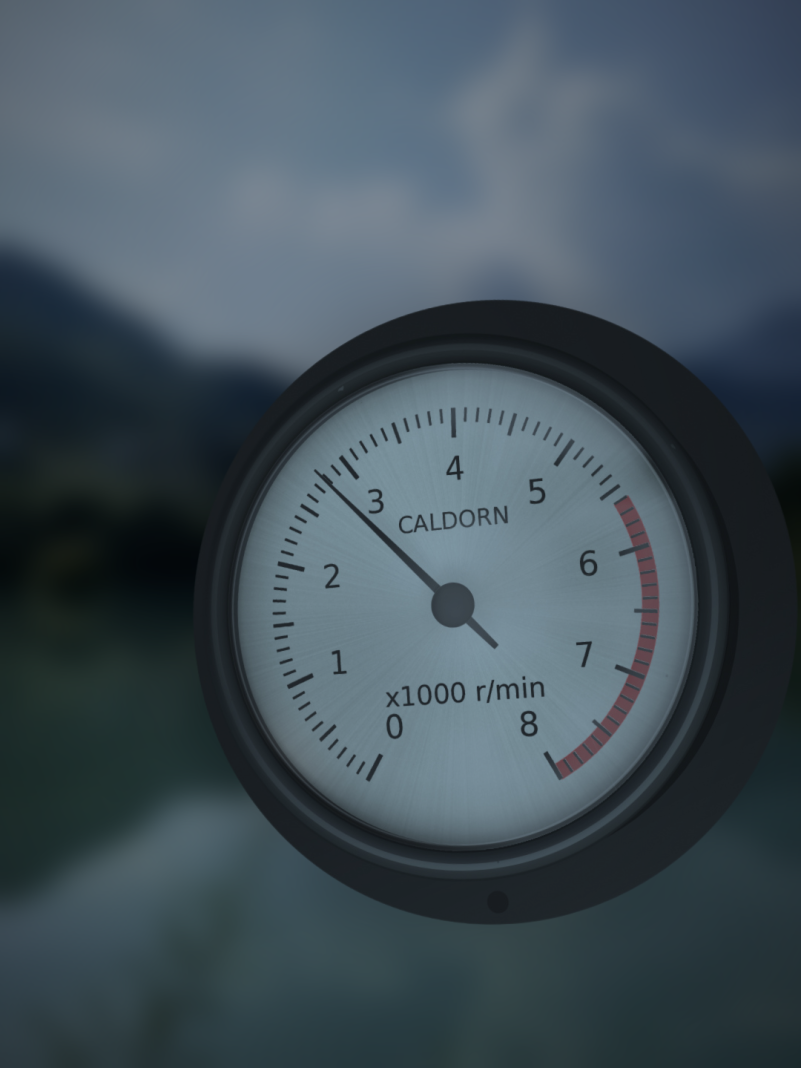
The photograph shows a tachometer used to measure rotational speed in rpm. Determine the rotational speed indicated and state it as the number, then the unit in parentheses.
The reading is 2800 (rpm)
